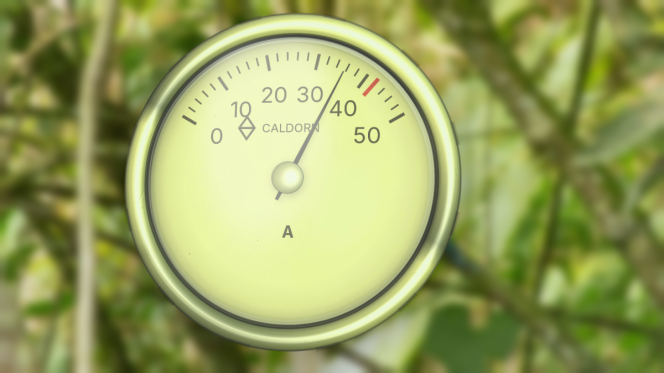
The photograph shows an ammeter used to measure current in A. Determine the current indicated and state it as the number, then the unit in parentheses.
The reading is 36 (A)
